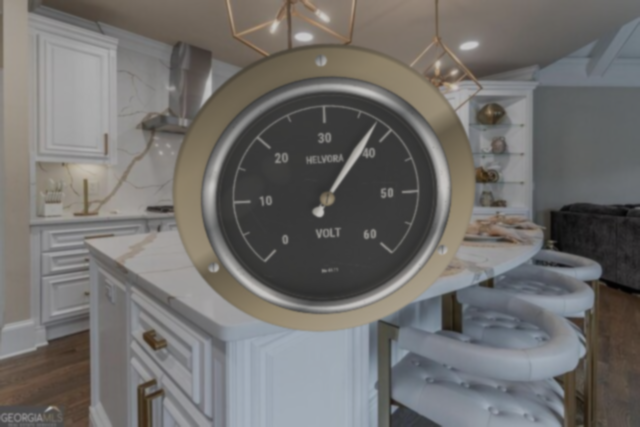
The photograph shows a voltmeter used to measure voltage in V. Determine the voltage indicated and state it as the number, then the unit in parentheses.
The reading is 37.5 (V)
